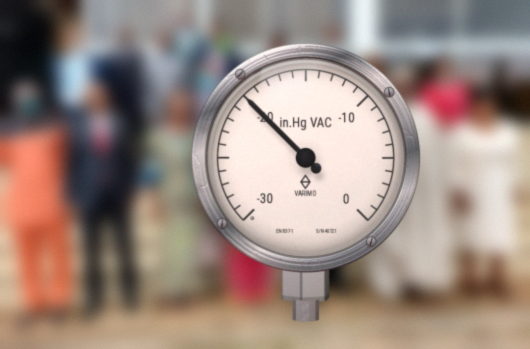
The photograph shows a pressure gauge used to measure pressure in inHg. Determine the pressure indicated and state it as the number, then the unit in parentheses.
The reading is -20 (inHg)
